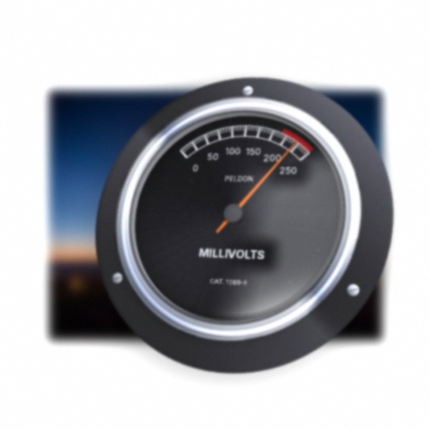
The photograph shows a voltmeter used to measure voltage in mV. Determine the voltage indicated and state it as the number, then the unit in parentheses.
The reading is 225 (mV)
